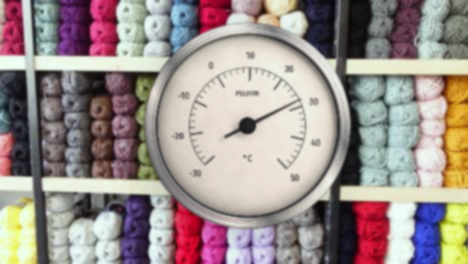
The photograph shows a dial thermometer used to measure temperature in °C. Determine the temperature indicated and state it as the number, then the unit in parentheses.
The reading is 28 (°C)
